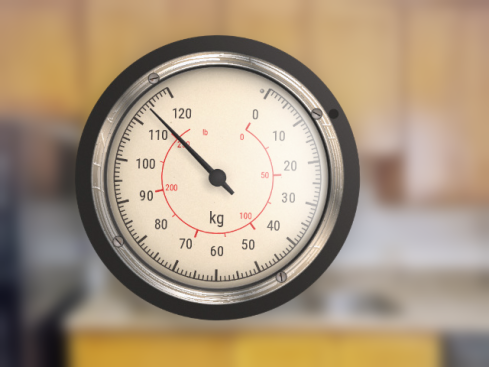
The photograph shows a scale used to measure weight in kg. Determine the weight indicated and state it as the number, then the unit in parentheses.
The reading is 114 (kg)
